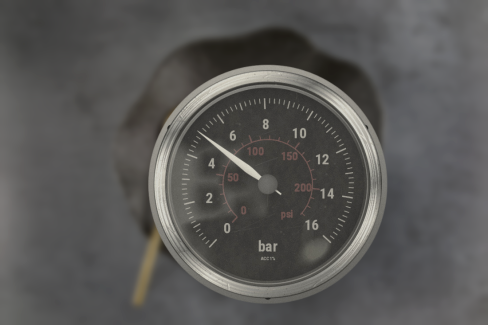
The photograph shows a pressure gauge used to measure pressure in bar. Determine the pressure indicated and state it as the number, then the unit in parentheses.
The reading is 5 (bar)
